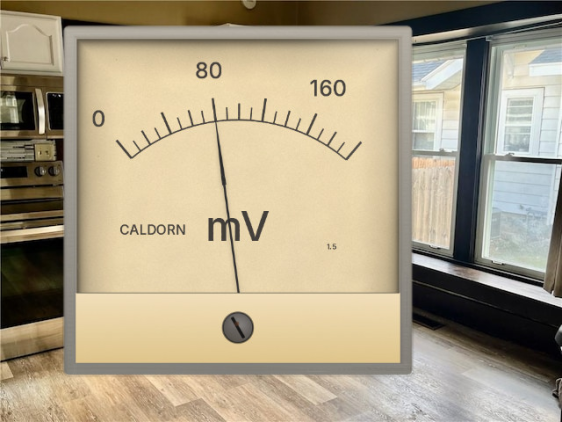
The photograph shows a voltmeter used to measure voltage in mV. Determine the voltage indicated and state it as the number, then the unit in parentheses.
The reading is 80 (mV)
